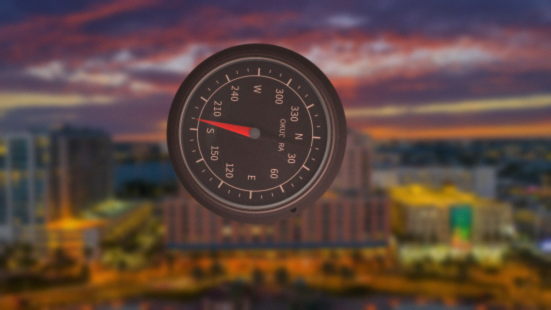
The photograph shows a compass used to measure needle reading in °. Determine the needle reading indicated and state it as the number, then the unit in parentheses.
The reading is 190 (°)
